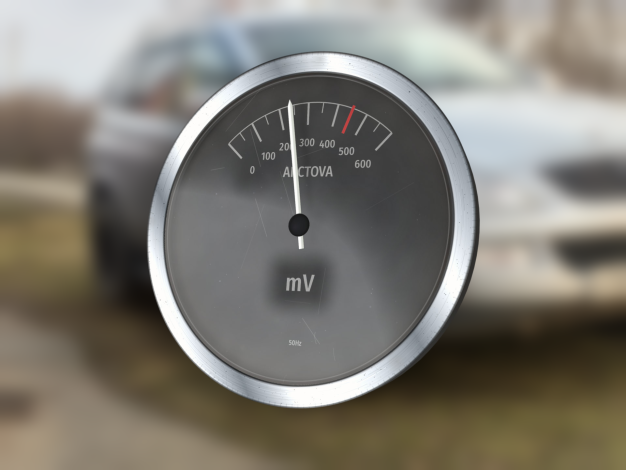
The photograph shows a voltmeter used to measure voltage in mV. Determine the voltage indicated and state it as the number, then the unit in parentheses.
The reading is 250 (mV)
